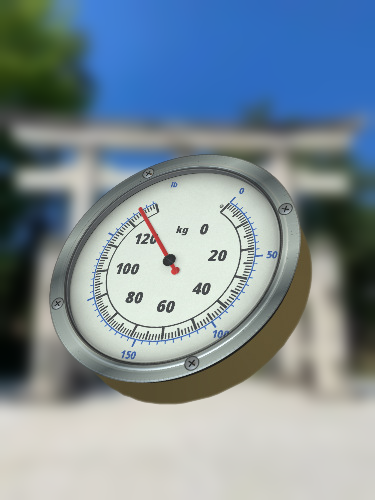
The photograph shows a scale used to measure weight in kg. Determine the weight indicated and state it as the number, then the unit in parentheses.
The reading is 125 (kg)
